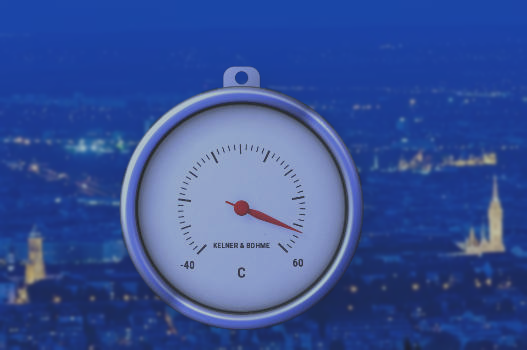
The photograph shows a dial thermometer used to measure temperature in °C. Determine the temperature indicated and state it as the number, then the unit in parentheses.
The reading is 52 (°C)
